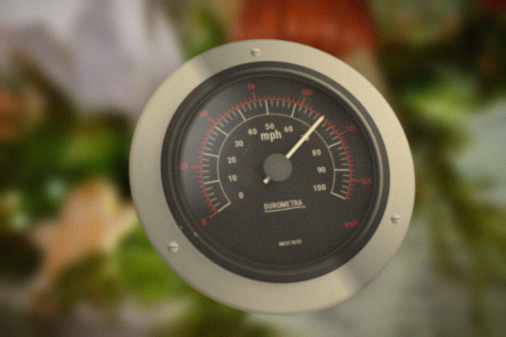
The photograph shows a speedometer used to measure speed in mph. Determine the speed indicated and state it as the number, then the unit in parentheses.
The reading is 70 (mph)
